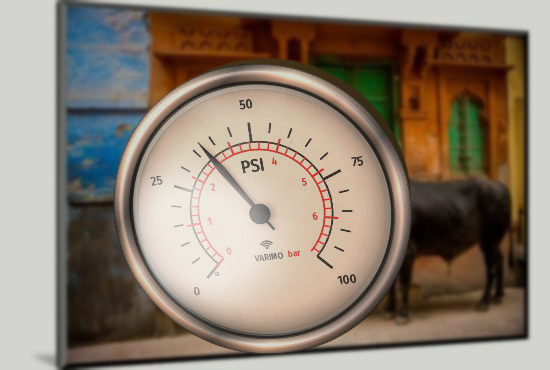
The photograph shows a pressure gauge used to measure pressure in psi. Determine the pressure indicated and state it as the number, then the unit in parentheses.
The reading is 37.5 (psi)
